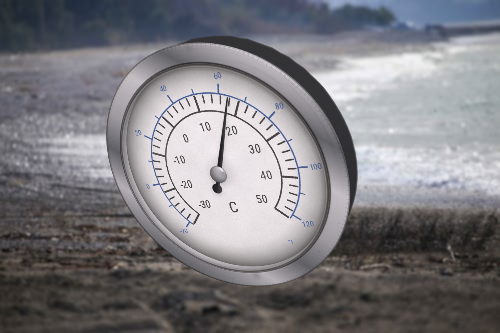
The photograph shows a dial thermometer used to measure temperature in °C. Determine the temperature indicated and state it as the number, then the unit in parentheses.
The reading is 18 (°C)
